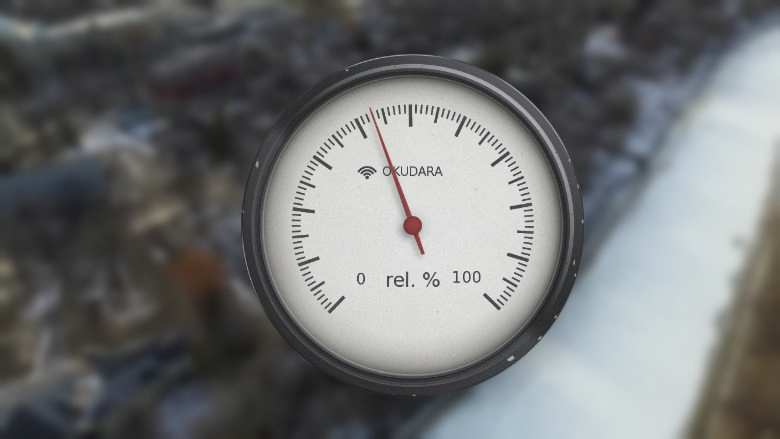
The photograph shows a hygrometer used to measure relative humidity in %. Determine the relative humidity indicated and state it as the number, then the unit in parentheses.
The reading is 43 (%)
